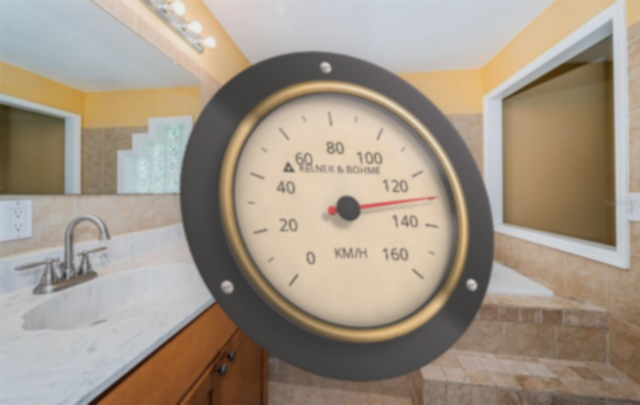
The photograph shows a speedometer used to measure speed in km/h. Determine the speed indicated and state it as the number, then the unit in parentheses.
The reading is 130 (km/h)
